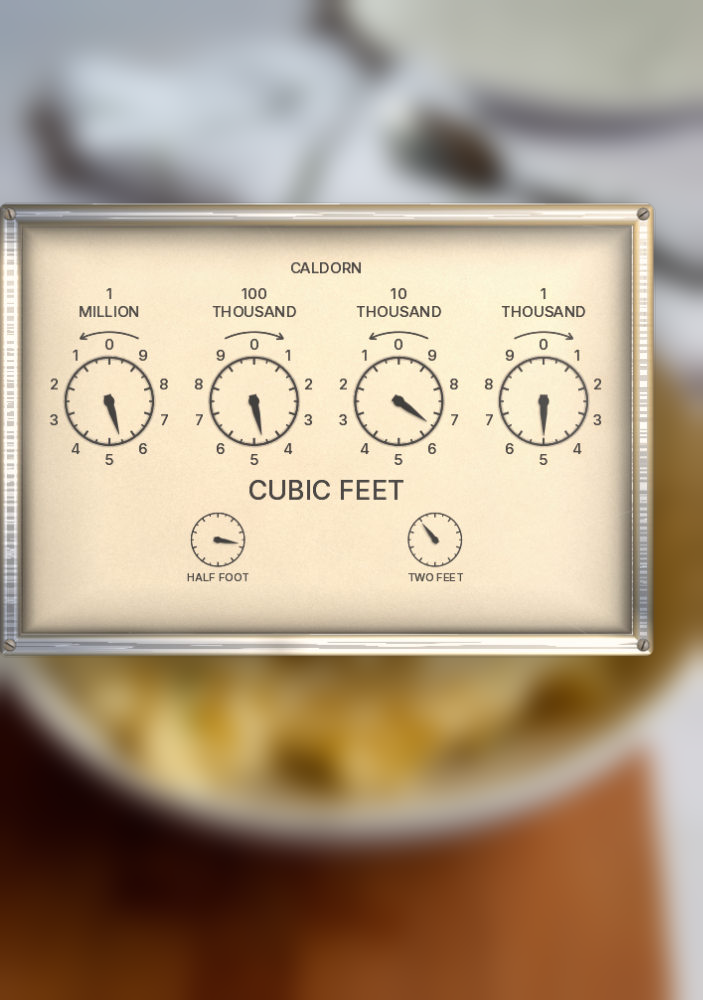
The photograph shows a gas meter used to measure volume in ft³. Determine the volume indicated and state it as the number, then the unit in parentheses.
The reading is 546500 (ft³)
